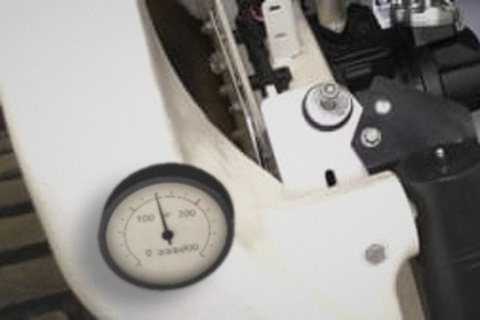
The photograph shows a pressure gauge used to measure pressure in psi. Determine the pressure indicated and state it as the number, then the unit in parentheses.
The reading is 140 (psi)
